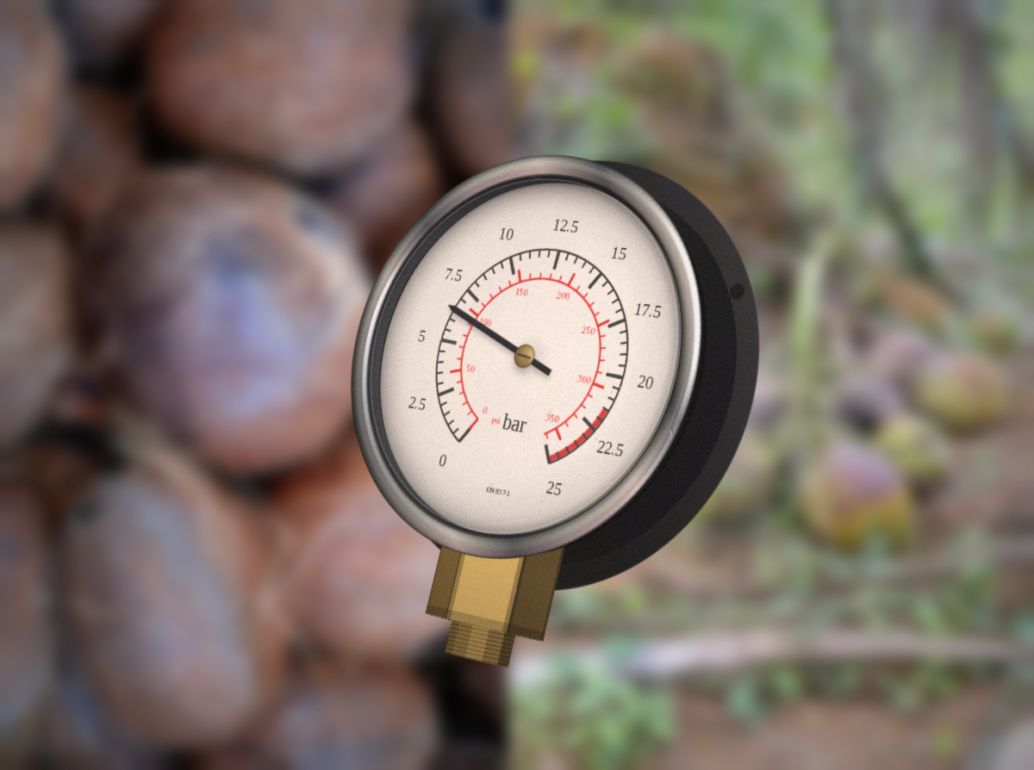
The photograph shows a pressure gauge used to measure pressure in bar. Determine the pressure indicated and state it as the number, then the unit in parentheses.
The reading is 6.5 (bar)
